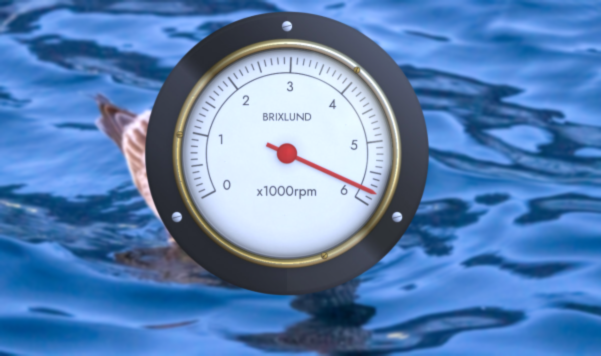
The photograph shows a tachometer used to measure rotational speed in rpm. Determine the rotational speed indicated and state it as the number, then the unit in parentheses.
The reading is 5800 (rpm)
